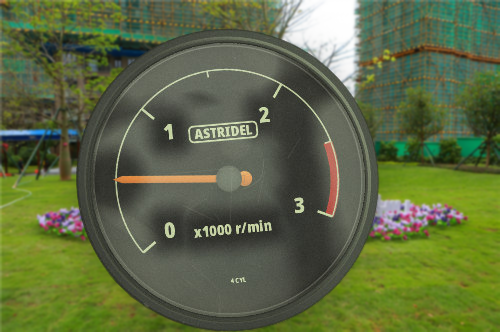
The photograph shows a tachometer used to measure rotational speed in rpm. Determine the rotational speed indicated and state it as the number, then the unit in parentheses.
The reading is 500 (rpm)
